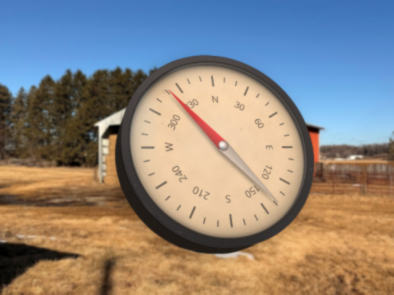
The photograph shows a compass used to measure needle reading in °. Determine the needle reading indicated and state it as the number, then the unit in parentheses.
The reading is 320 (°)
